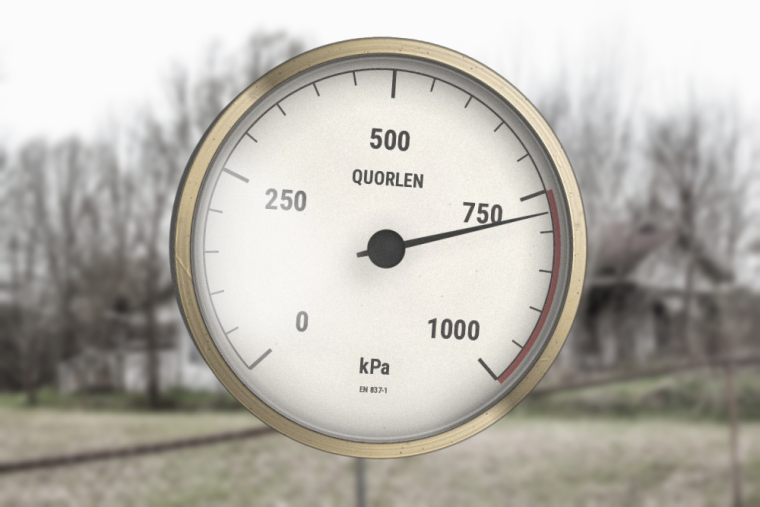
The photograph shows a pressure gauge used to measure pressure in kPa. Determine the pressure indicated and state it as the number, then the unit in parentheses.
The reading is 775 (kPa)
